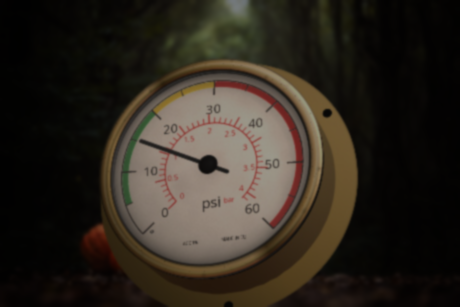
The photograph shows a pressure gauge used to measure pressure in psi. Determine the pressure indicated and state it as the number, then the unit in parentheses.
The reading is 15 (psi)
